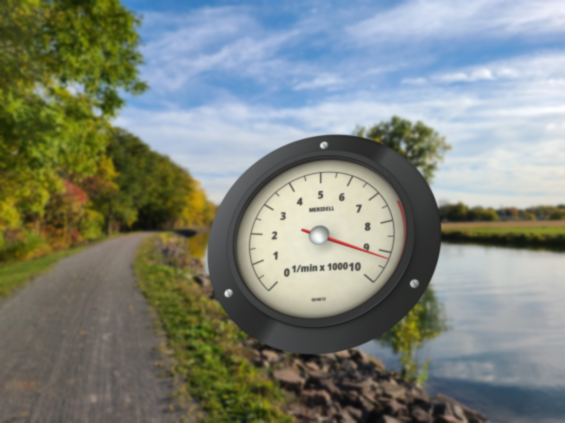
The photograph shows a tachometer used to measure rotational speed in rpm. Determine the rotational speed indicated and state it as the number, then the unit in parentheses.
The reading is 9250 (rpm)
